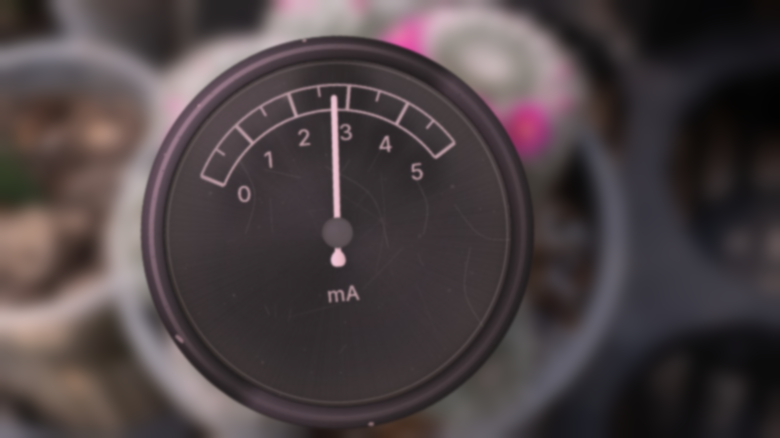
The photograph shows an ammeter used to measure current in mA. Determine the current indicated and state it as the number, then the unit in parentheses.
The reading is 2.75 (mA)
